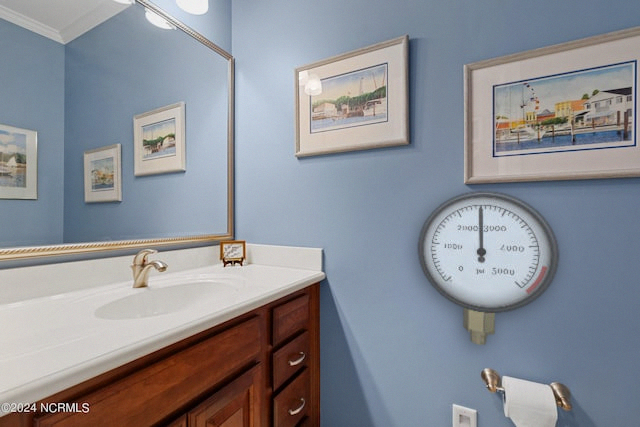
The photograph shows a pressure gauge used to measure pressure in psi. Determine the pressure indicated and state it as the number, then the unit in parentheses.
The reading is 2500 (psi)
